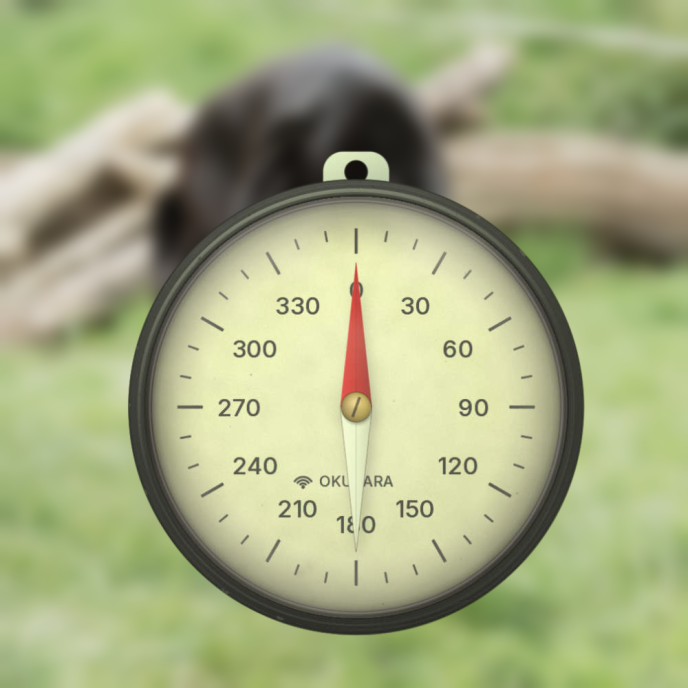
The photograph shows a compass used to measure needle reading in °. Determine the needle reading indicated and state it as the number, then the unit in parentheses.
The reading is 0 (°)
